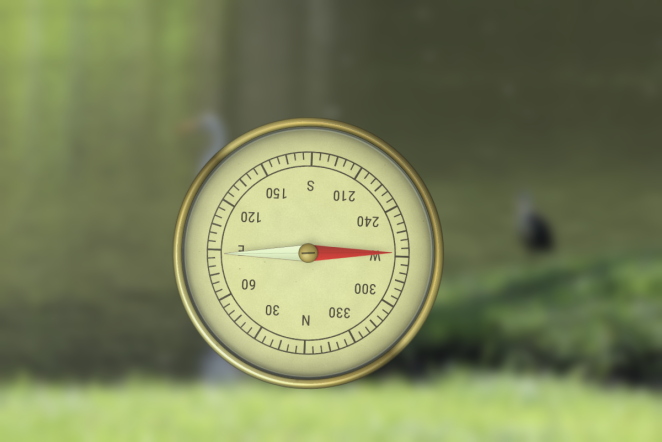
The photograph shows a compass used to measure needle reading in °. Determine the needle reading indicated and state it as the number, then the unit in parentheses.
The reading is 267.5 (°)
